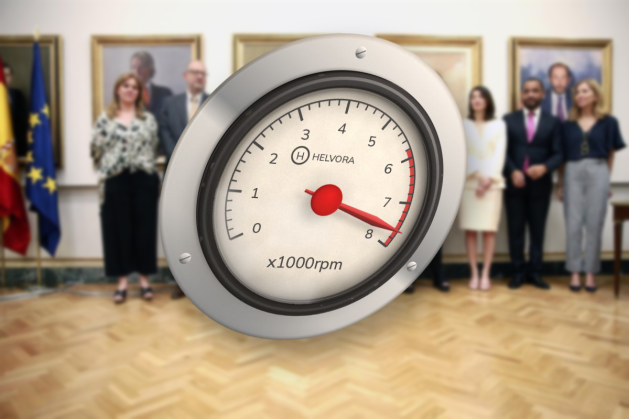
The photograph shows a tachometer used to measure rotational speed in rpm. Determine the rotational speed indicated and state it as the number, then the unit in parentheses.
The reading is 7600 (rpm)
